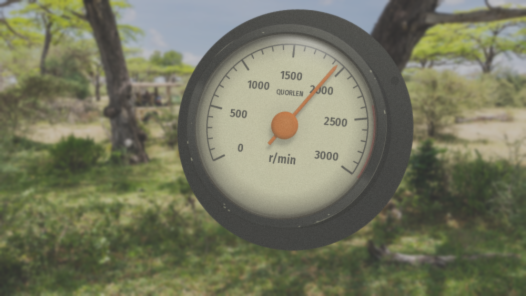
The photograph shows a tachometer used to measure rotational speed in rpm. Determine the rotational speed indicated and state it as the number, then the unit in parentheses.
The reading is 1950 (rpm)
